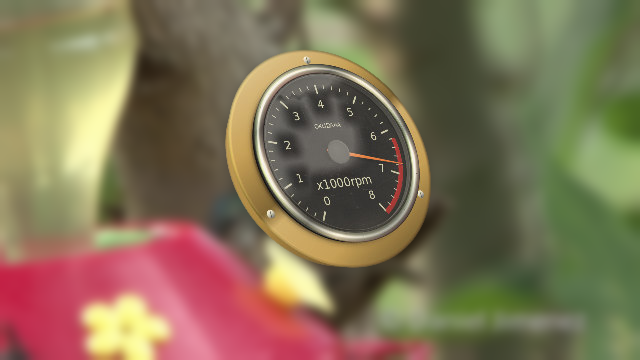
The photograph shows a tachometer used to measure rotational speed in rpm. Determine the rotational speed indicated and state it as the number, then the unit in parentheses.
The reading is 6800 (rpm)
